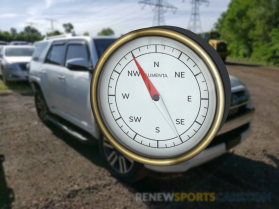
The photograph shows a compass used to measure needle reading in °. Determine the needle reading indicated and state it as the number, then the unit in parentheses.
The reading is 330 (°)
